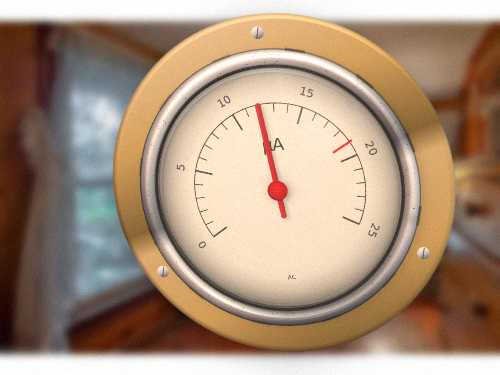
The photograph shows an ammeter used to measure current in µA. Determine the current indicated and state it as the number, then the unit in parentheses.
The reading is 12 (µA)
